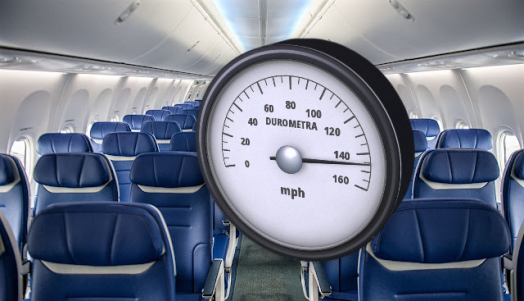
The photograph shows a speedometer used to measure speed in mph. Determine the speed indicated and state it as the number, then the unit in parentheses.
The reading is 145 (mph)
